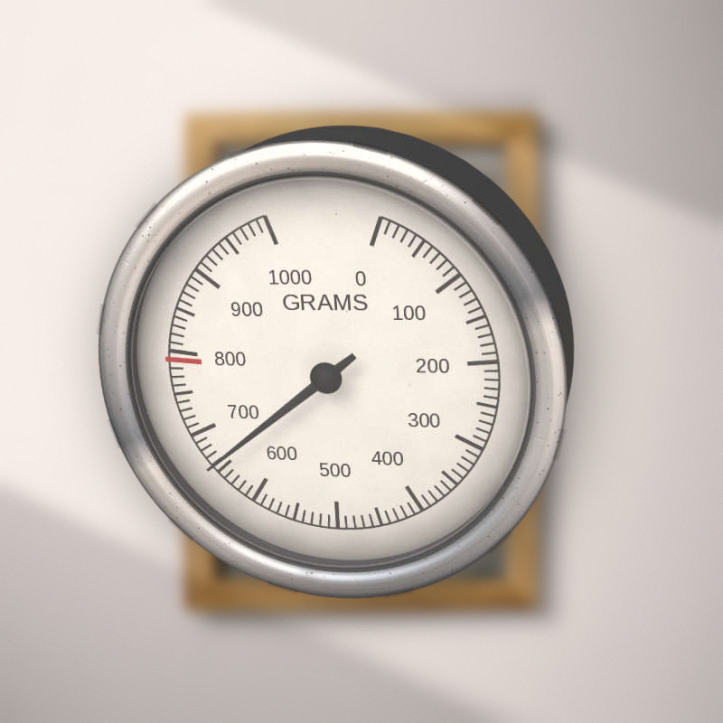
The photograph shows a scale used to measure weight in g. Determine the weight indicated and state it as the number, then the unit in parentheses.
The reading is 660 (g)
